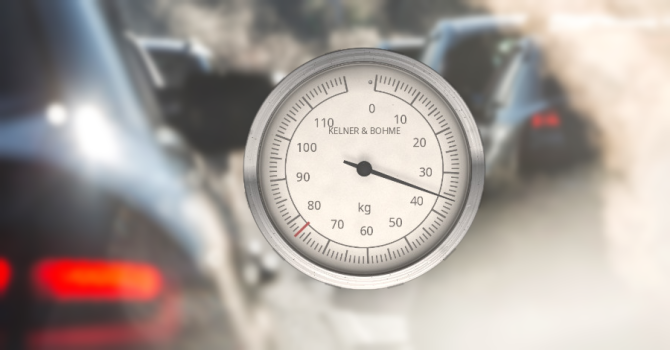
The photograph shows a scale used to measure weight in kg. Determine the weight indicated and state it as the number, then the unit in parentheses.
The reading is 36 (kg)
